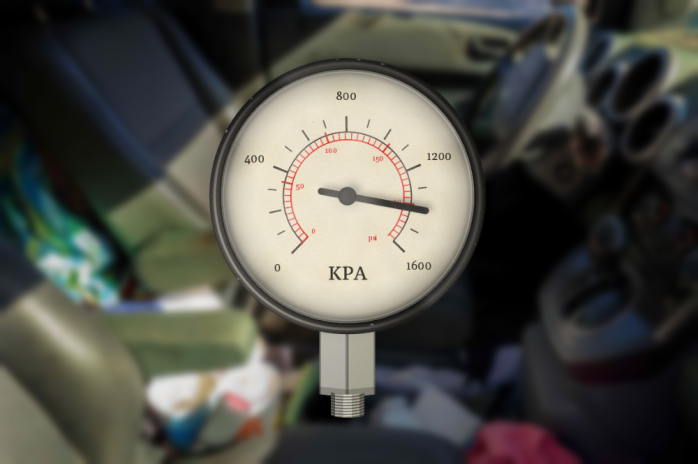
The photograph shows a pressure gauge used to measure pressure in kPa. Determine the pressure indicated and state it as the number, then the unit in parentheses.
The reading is 1400 (kPa)
